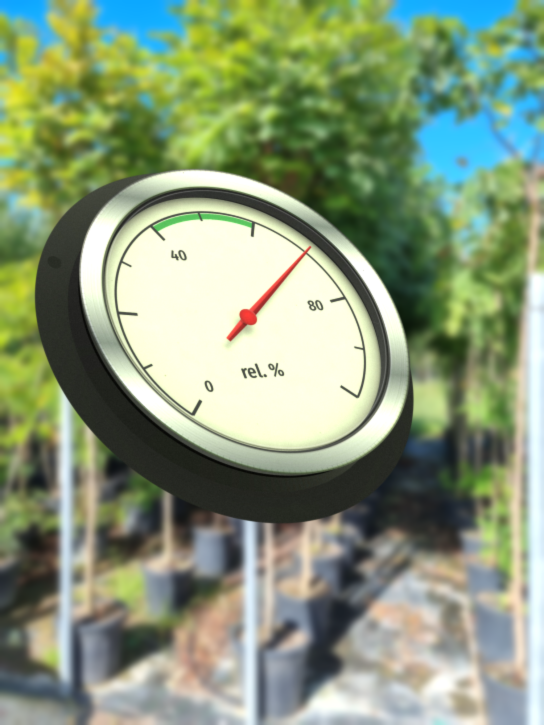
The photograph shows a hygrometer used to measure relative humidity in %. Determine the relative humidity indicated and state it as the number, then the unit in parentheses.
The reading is 70 (%)
